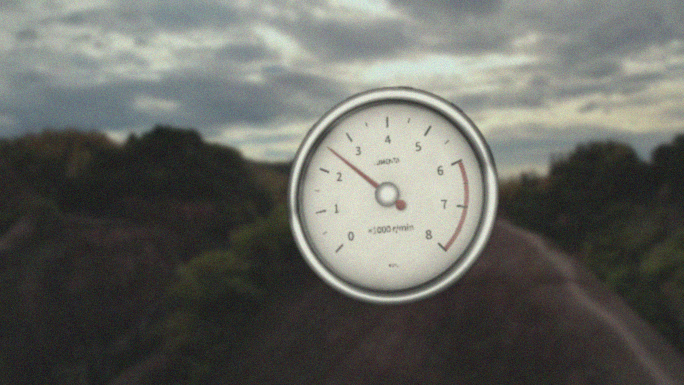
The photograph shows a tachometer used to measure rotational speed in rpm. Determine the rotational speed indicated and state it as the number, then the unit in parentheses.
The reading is 2500 (rpm)
